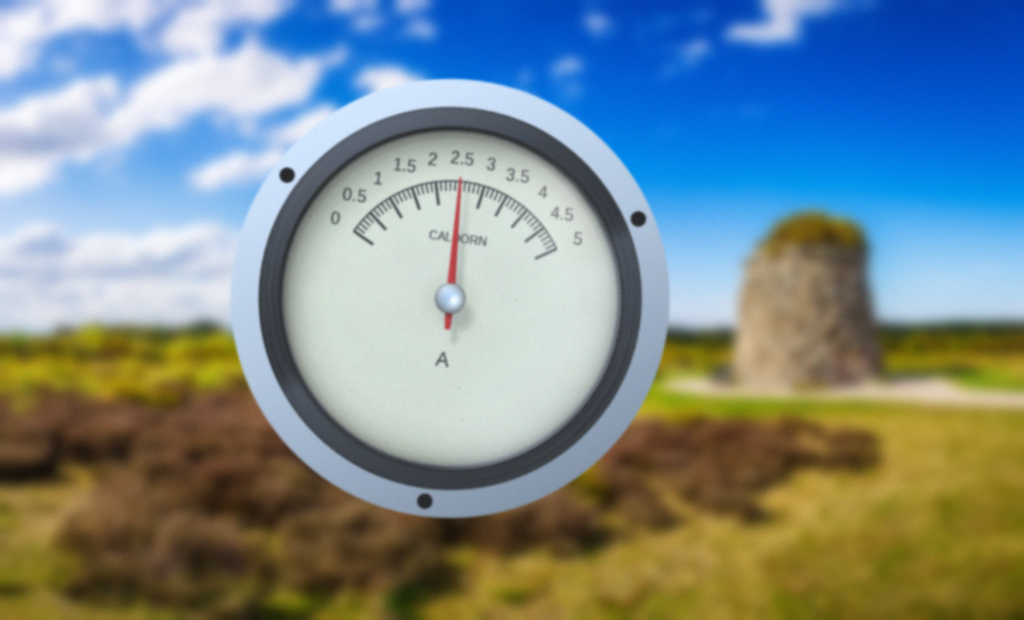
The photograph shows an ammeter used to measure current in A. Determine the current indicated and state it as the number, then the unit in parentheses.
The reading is 2.5 (A)
